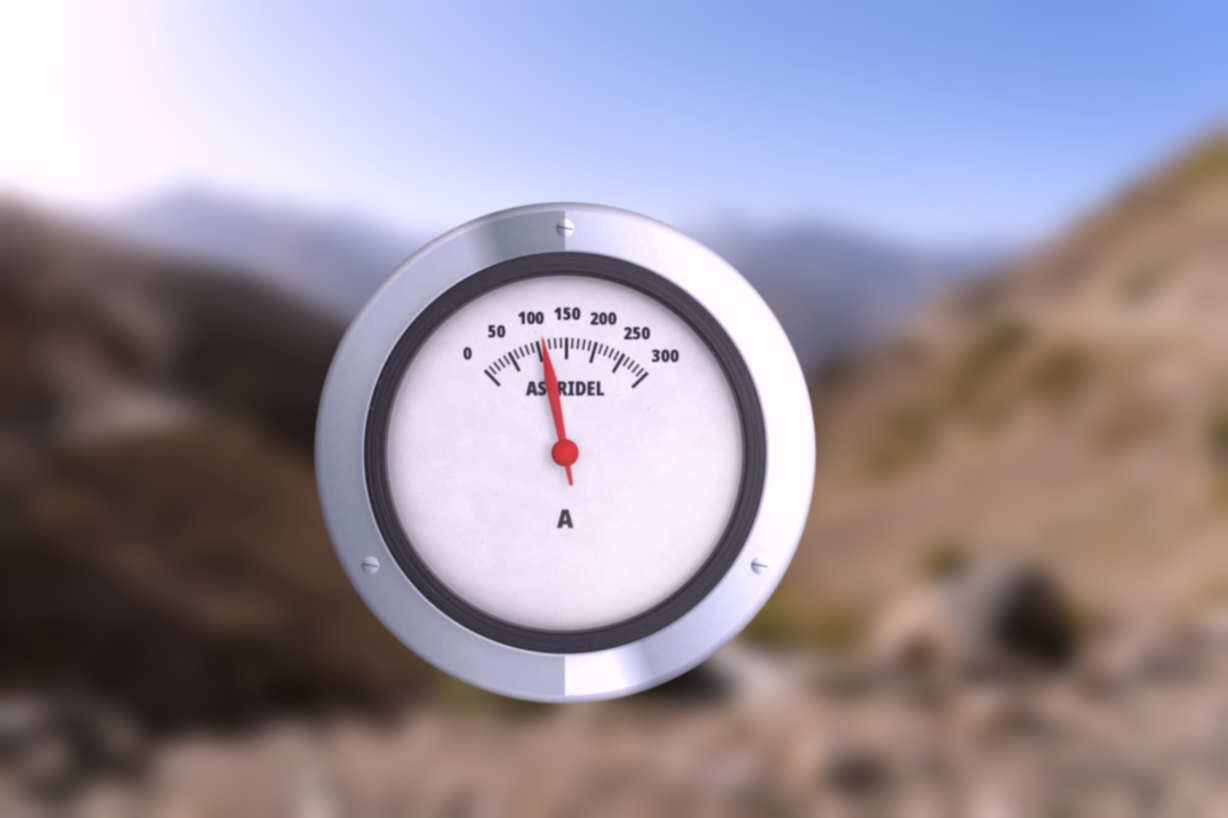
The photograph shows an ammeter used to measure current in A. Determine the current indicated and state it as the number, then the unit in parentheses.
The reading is 110 (A)
